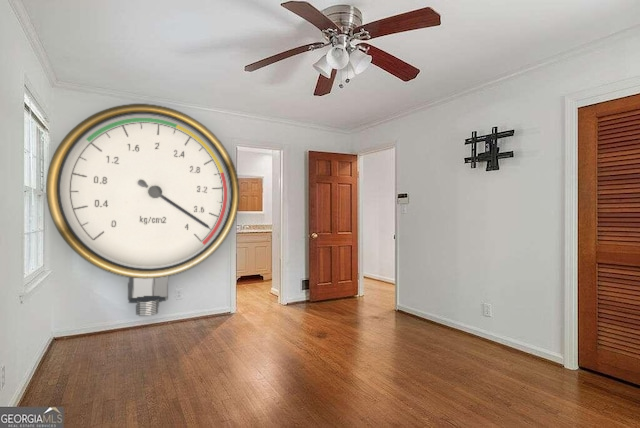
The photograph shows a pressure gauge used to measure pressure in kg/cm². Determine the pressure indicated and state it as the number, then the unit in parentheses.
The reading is 3.8 (kg/cm²)
